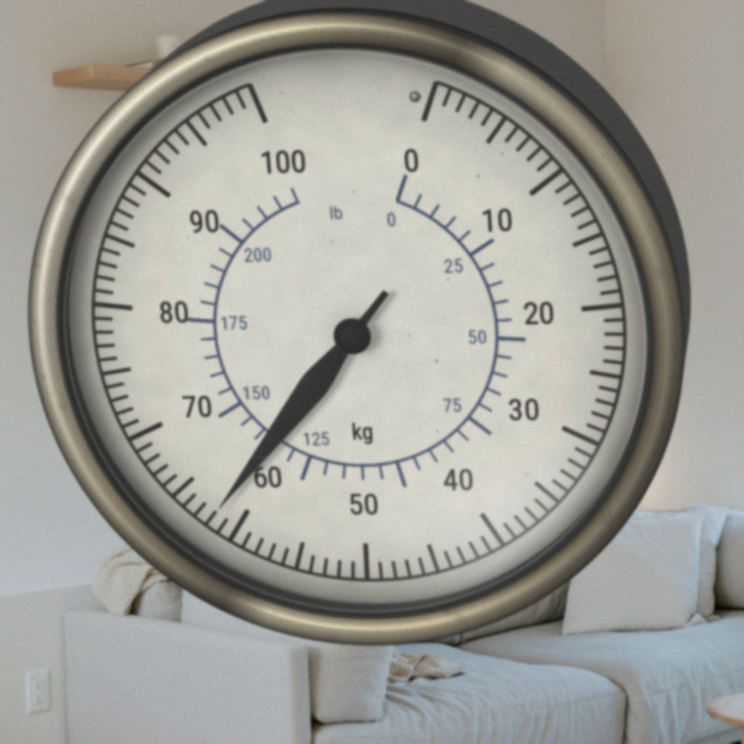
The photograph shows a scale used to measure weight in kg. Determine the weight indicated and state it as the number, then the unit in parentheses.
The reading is 62 (kg)
